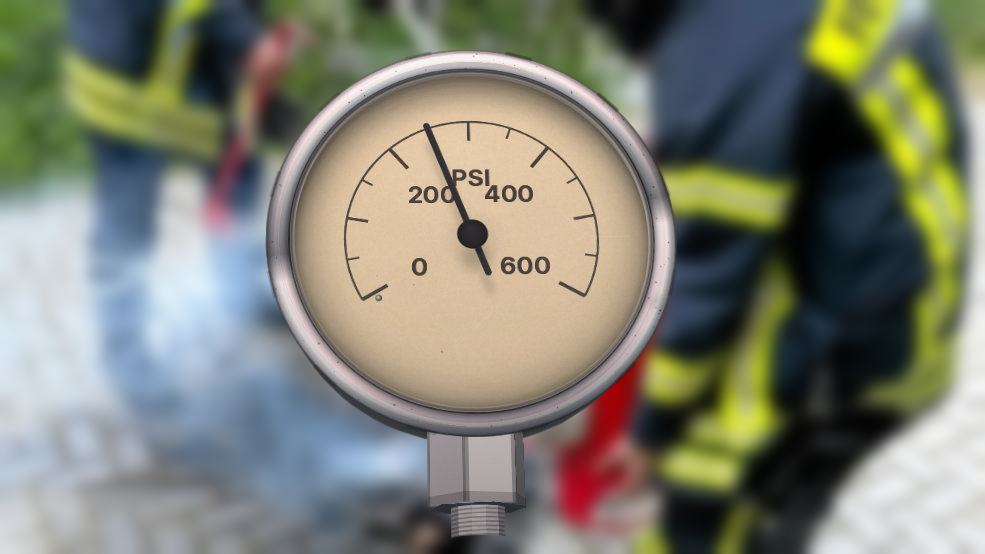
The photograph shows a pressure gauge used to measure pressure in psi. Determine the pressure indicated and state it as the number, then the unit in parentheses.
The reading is 250 (psi)
